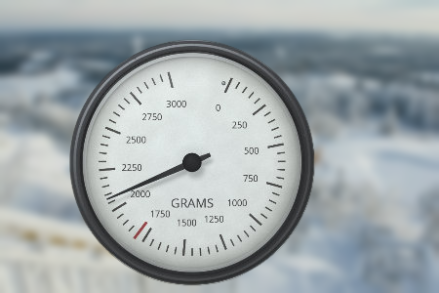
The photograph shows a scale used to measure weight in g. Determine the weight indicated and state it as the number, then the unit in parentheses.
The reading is 2075 (g)
